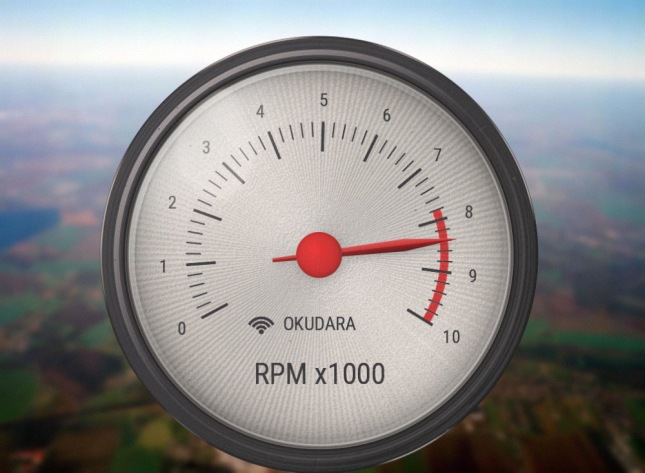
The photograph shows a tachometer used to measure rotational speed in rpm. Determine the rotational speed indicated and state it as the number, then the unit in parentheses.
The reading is 8400 (rpm)
